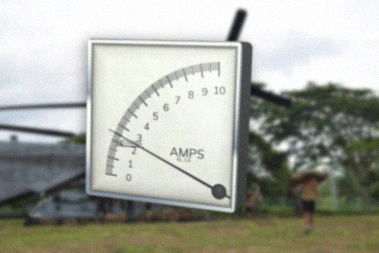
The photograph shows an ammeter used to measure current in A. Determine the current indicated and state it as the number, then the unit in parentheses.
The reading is 2.5 (A)
